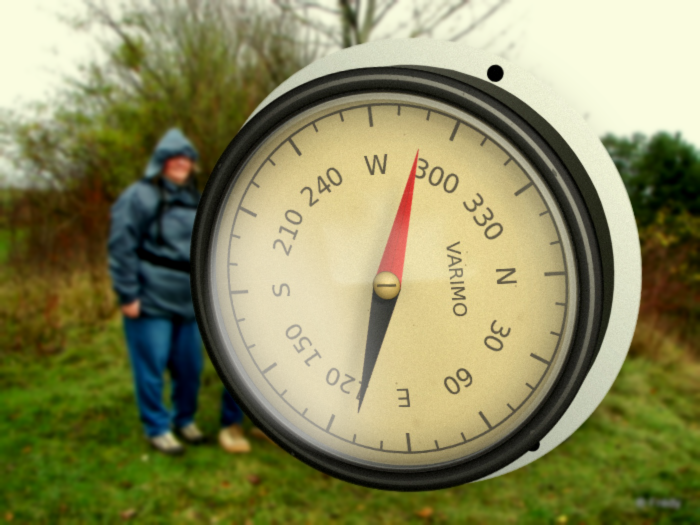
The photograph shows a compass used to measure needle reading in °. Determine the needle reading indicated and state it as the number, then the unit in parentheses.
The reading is 290 (°)
